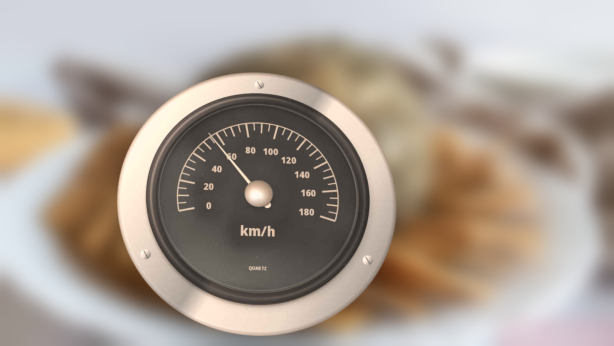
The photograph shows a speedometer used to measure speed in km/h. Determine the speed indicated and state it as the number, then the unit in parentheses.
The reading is 55 (km/h)
